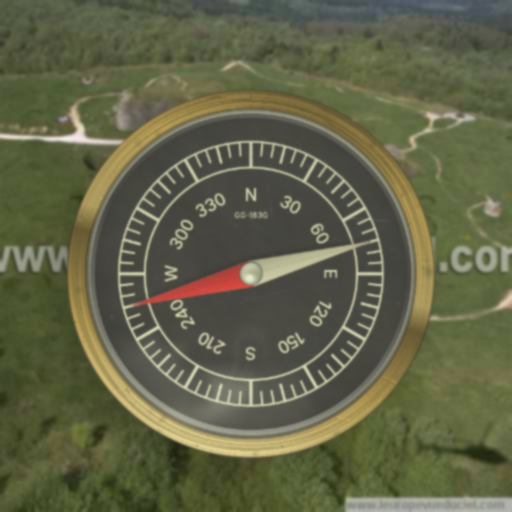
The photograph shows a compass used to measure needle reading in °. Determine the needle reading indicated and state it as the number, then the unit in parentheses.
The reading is 255 (°)
